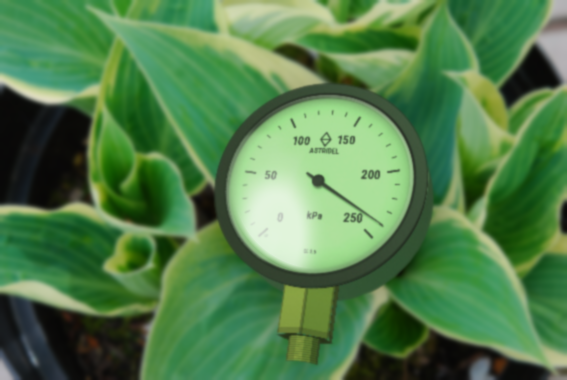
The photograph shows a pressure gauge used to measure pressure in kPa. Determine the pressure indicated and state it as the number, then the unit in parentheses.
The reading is 240 (kPa)
